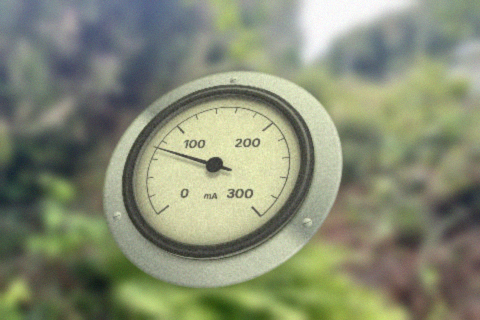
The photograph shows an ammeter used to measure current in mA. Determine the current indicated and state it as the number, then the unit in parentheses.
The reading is 70 (mA)
